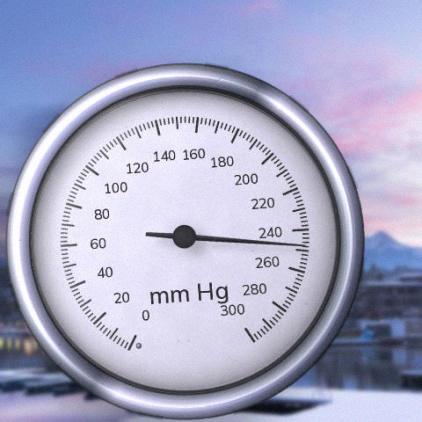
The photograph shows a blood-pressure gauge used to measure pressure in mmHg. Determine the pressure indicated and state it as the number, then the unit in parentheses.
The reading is 248 (mmHg)
